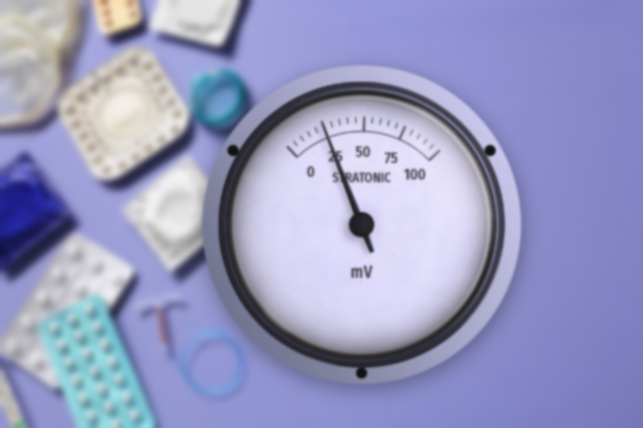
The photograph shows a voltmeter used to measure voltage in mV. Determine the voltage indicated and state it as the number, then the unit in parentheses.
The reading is 25 (mV)
